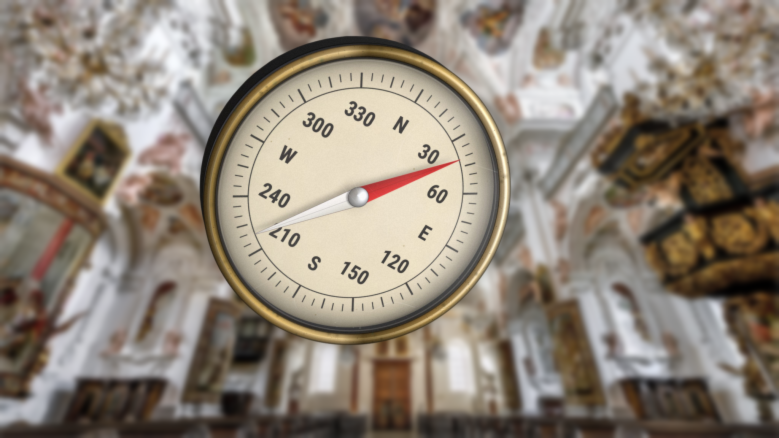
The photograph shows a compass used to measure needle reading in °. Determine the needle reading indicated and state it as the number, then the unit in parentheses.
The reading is 40 (°)
